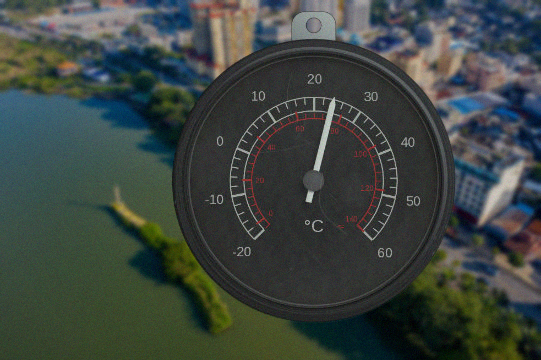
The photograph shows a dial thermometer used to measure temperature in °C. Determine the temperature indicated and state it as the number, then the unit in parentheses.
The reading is 24 (°C)
